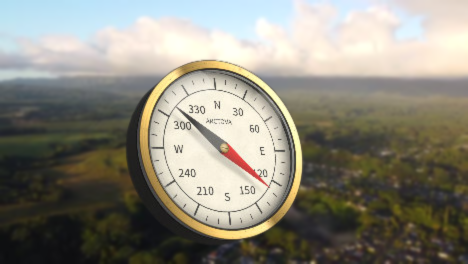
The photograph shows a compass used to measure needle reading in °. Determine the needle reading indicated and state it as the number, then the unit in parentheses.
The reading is 130 (°)
